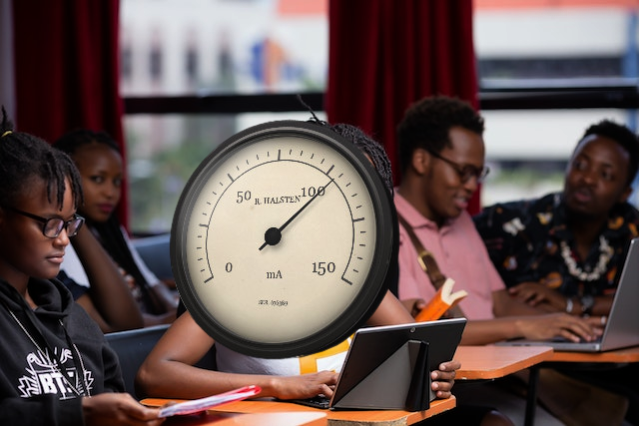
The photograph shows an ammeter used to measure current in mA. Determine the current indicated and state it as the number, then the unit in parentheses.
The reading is 105 (mA)
